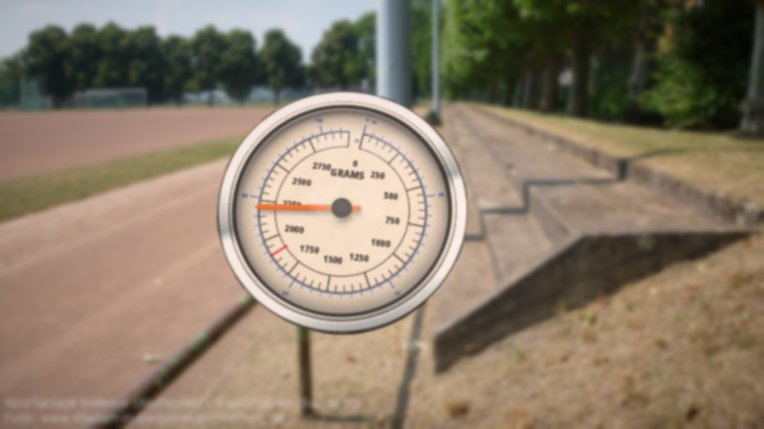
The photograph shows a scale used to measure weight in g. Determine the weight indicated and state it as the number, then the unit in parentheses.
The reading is 2200 (g)
